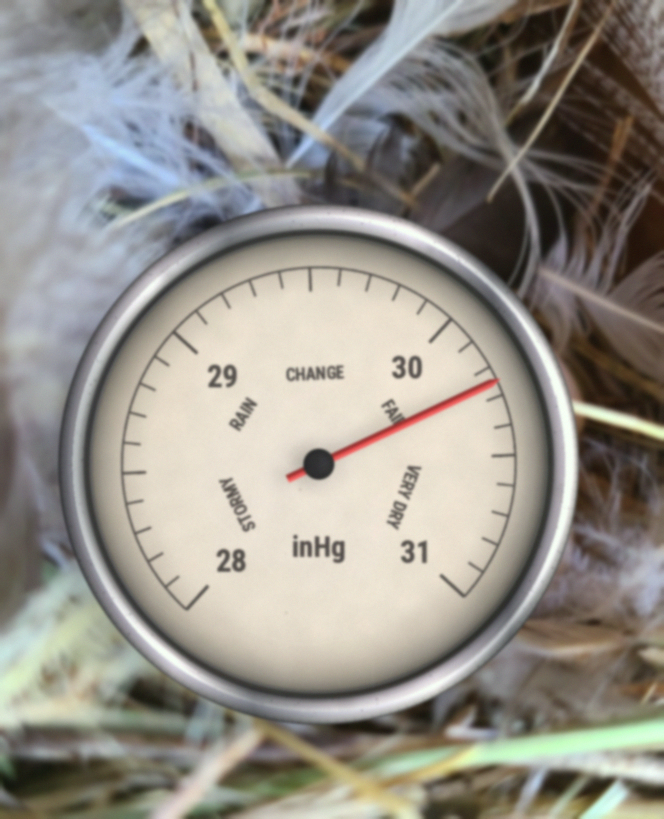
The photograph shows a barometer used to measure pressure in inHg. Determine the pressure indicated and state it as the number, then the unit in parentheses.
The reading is 30.25 (inHg)
